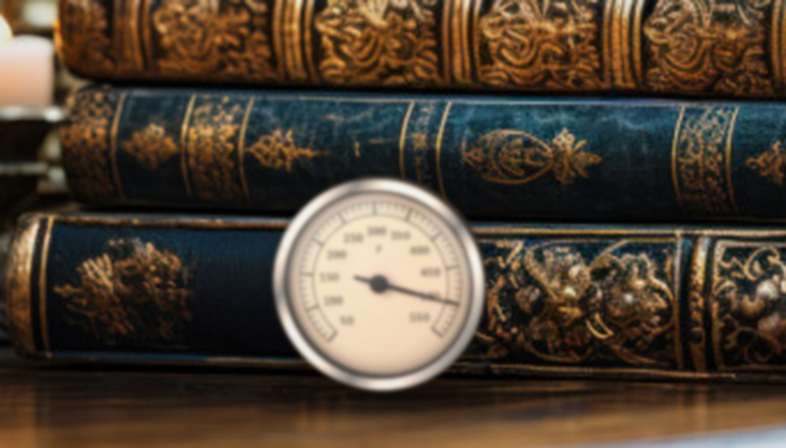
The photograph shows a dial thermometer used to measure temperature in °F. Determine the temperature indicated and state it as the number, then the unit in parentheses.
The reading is 500 (°F)
